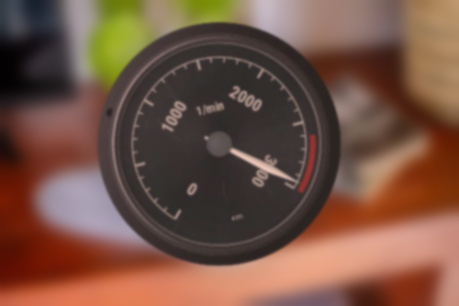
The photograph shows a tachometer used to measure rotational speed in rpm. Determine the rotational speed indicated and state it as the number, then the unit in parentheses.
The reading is 2950 (rpm)
